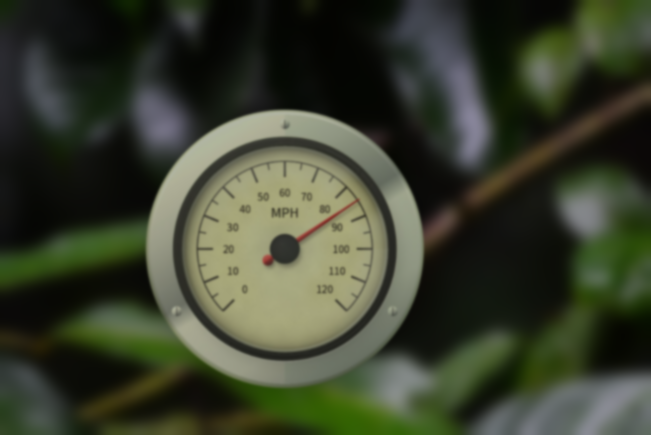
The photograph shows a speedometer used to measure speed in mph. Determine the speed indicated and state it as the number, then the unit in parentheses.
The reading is 85 (mph)
